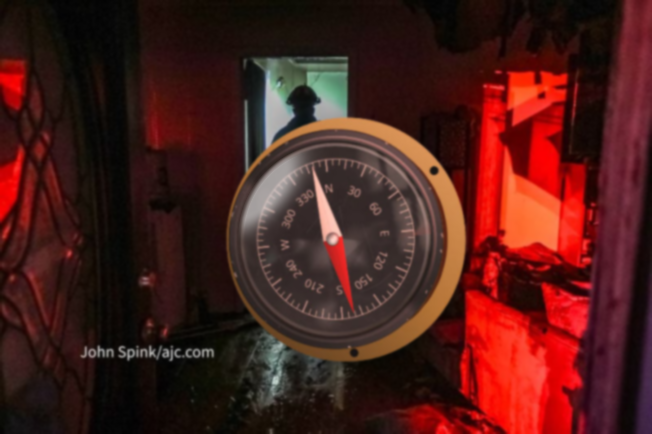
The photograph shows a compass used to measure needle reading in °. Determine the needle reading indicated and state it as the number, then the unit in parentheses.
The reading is 170 (°)
